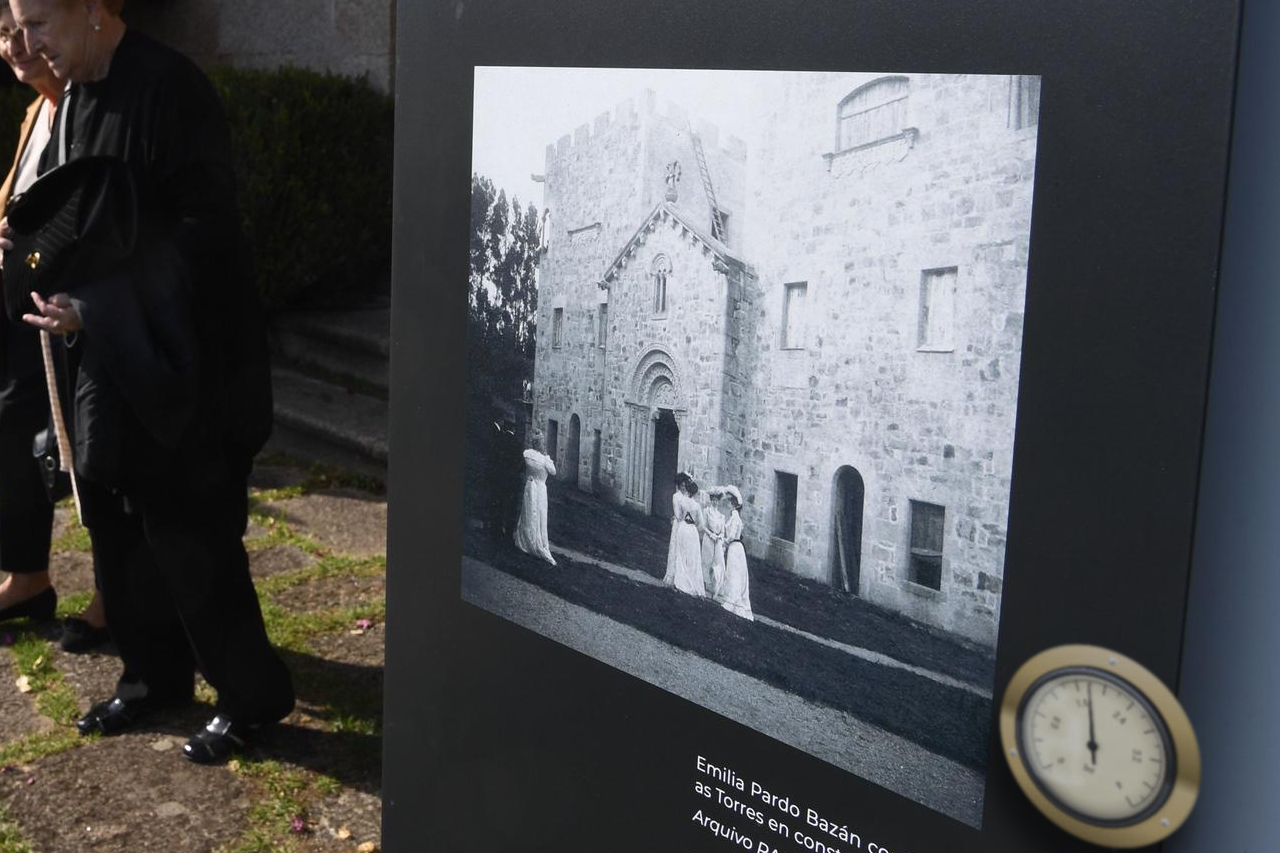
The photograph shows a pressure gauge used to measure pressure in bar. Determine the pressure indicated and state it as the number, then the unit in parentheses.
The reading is 1.8 (bar)
